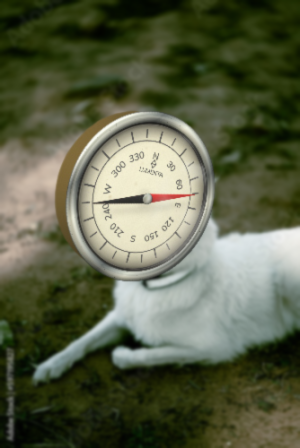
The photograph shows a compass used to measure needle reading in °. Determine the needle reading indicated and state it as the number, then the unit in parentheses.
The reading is 75 (°)
